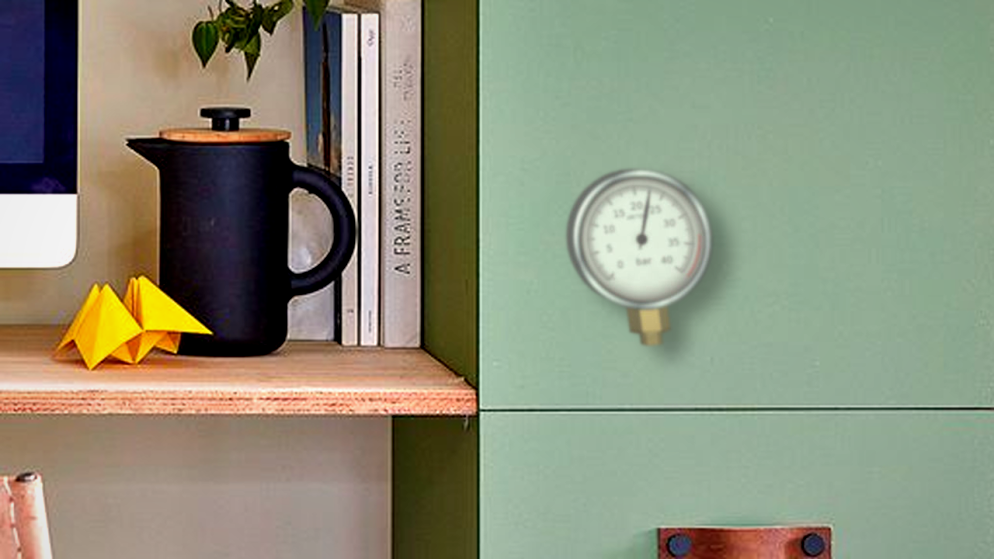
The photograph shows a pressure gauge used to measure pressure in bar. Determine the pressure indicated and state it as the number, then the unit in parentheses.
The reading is 22.5 (bar)
